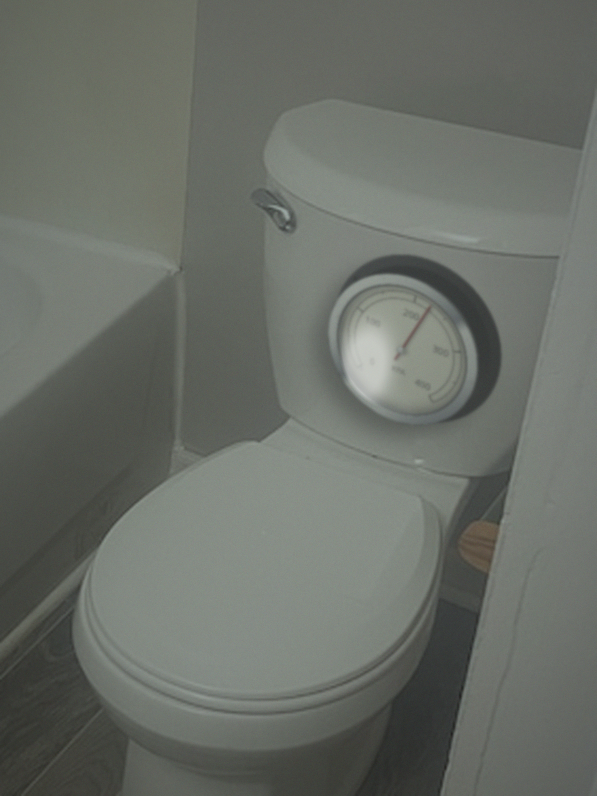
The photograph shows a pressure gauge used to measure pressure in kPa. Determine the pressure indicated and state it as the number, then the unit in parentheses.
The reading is 225 (kPa)
